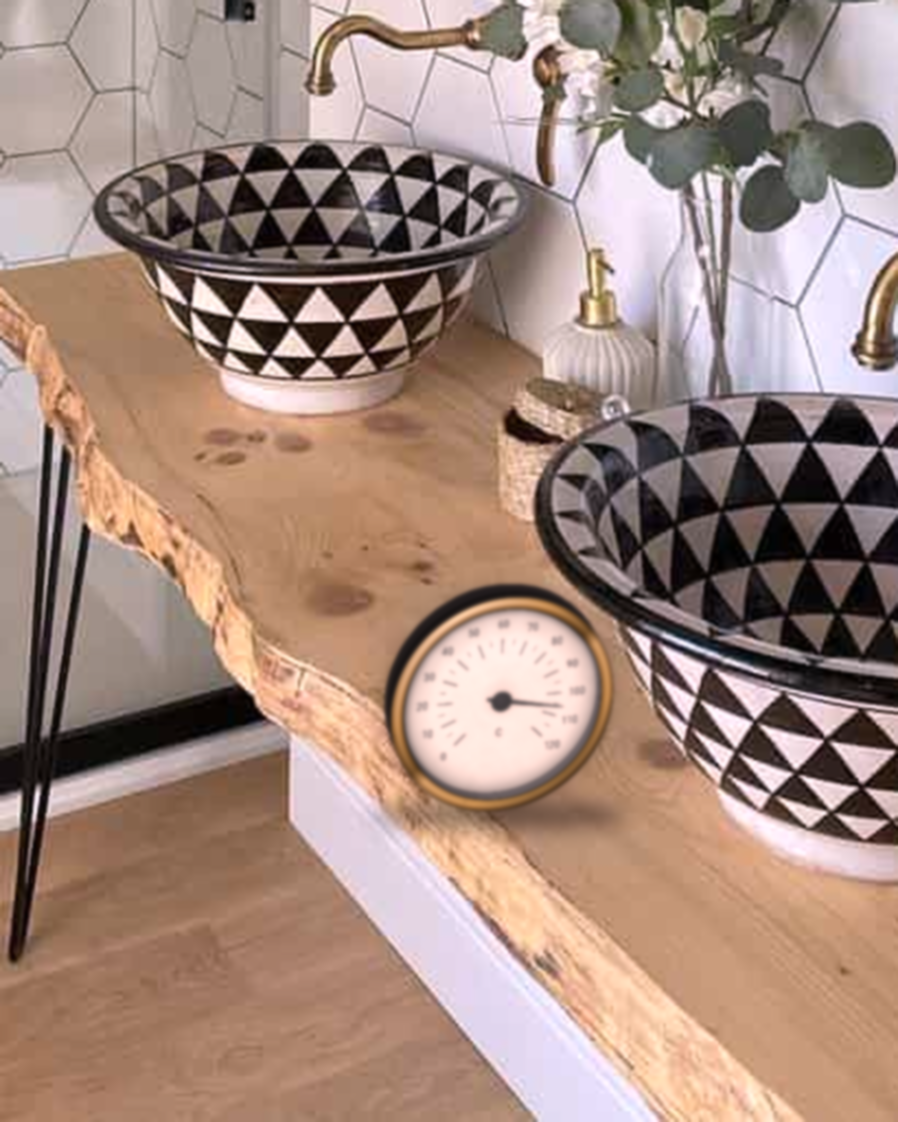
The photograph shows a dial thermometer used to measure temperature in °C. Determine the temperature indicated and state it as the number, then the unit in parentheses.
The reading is 105 (°C)
